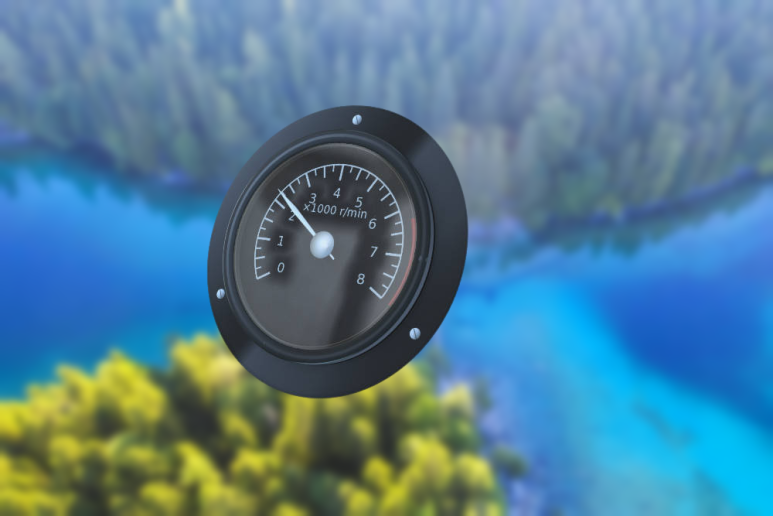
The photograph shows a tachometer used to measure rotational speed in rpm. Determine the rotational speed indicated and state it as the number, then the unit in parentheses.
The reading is 2250 (rpm)
